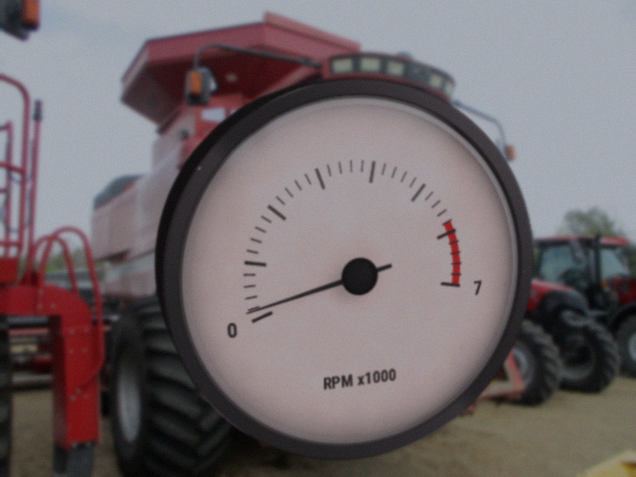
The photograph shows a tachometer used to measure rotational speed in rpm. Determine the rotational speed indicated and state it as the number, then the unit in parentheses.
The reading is 200 (rpm)
